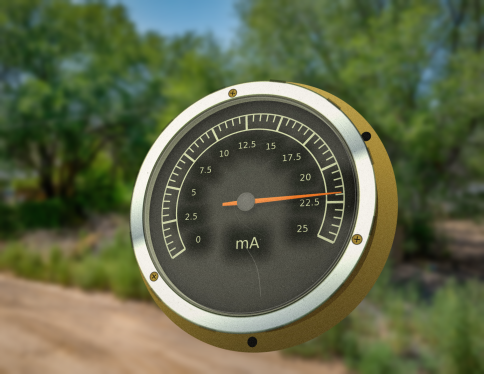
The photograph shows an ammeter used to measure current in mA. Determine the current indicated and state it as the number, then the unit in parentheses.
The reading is 22 (mA)
